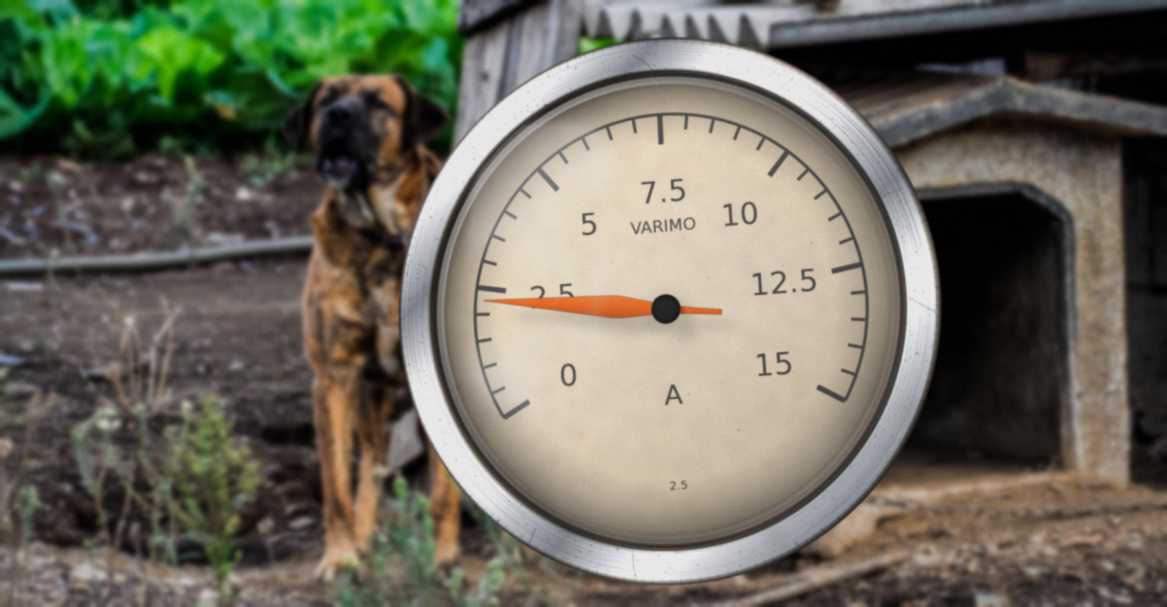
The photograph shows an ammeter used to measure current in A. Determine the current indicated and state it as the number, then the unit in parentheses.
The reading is 2.25 (A)
